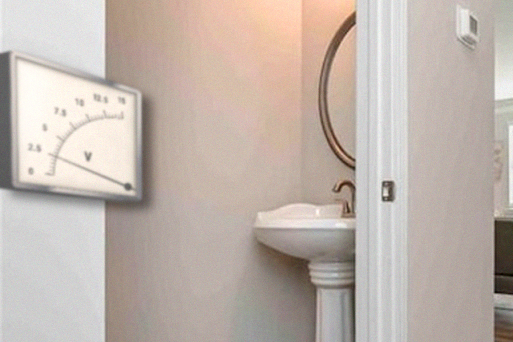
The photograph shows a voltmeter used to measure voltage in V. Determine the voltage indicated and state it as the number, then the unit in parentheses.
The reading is 2.5 (V)
